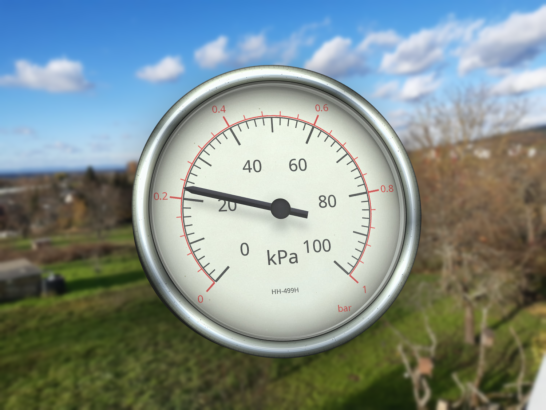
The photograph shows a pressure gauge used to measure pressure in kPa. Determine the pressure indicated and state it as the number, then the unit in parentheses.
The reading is 22 (kPa)
